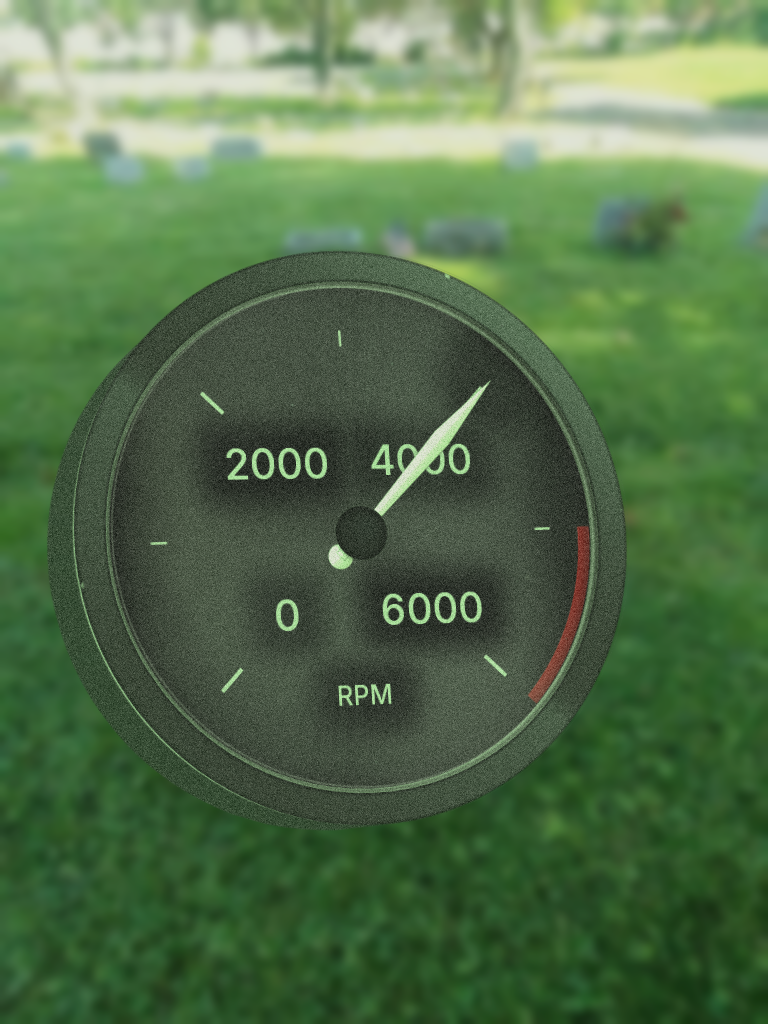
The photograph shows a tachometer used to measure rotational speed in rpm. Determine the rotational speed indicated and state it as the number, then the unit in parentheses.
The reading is 4000 (rpm)
